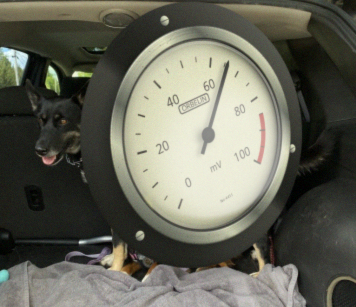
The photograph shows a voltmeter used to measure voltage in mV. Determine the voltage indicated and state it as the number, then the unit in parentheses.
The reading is 65 (mV)
